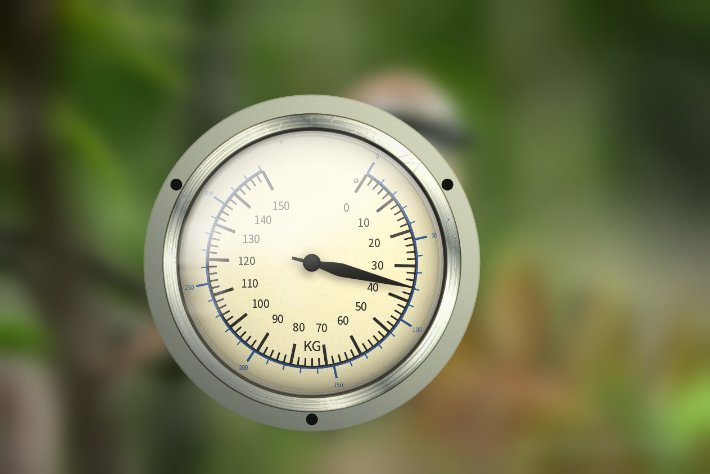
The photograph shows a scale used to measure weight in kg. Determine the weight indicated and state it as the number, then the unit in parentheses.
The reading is 36 (kg)
